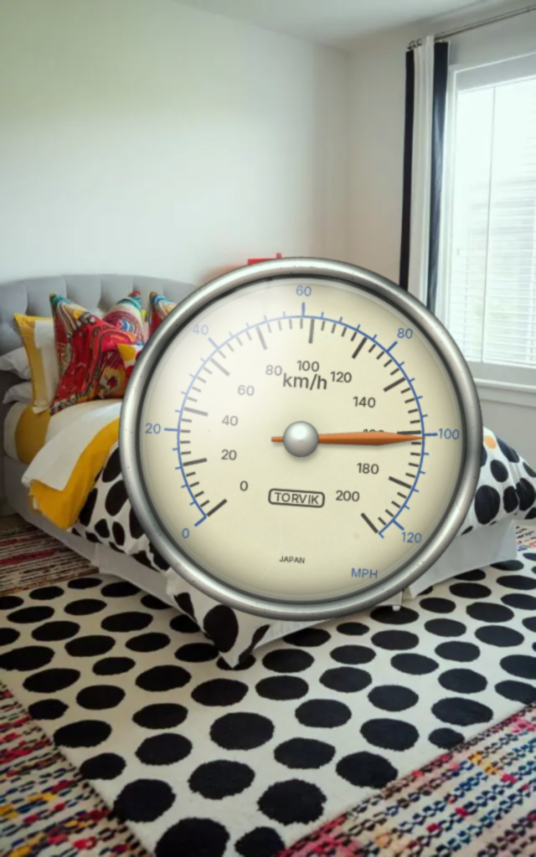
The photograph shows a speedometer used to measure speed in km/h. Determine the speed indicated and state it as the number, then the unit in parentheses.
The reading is 162 (km/h)
